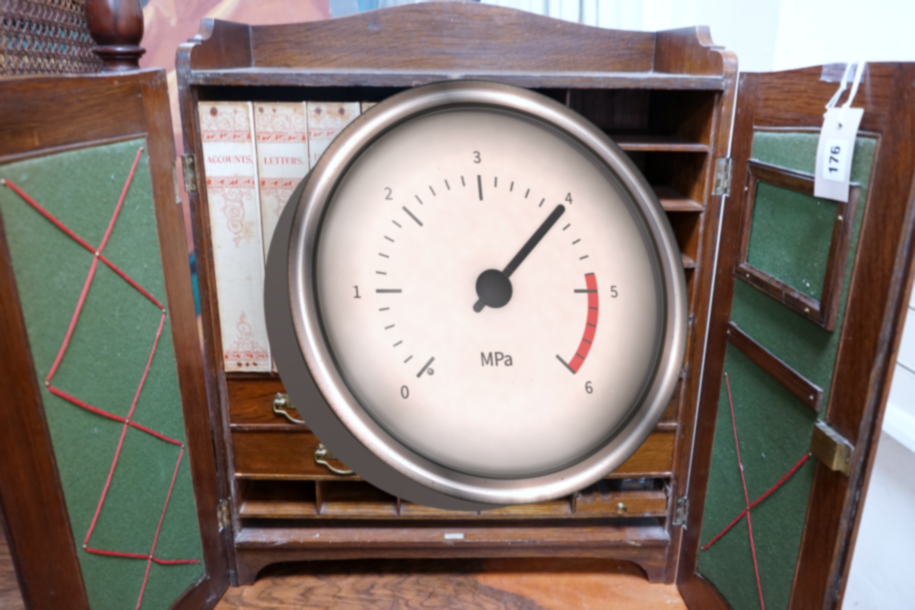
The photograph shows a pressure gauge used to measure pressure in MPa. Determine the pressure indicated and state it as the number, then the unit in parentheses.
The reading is 4 (MPa)
